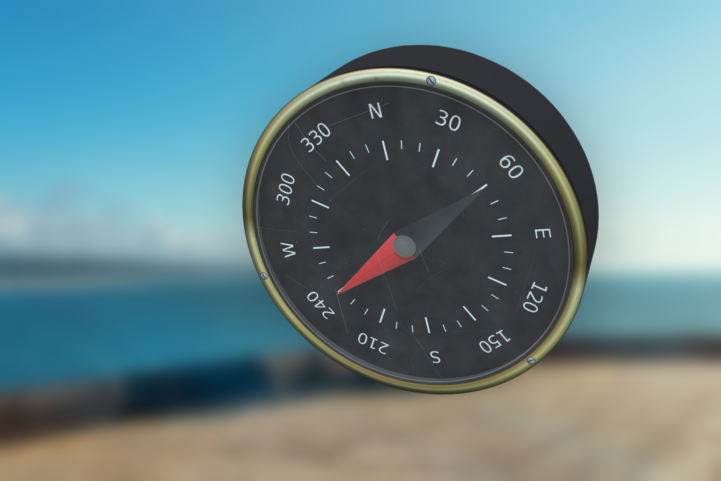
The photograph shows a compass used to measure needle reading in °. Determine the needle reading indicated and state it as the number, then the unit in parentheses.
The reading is 240 (°)
